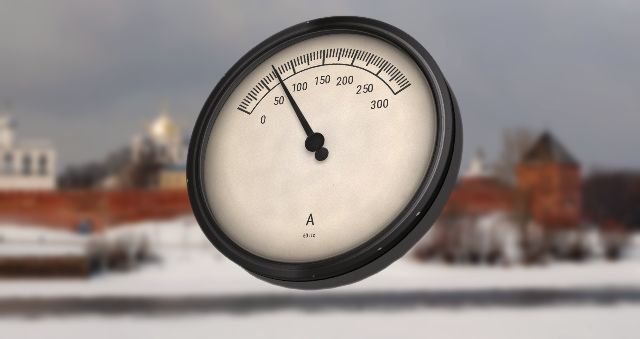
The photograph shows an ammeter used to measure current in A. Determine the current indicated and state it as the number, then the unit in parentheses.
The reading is 75 (A)
